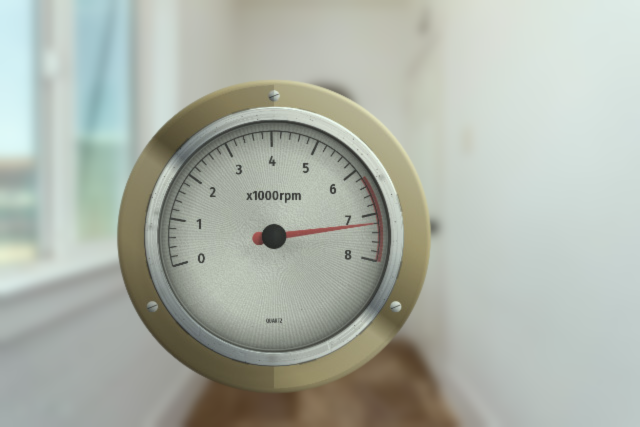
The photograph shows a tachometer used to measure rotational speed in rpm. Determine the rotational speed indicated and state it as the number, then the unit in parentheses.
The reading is 7200 (rpm)
